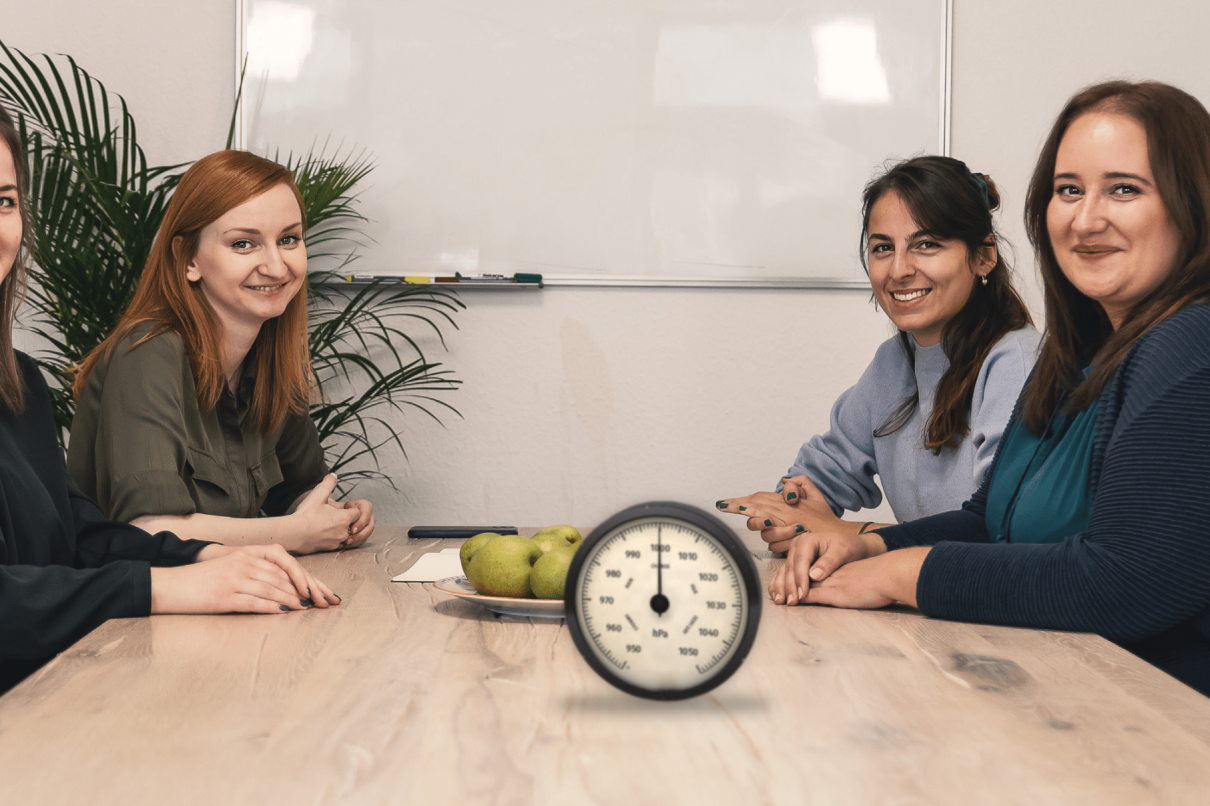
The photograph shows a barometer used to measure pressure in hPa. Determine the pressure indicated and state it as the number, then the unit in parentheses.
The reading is 1000 (hPa)
